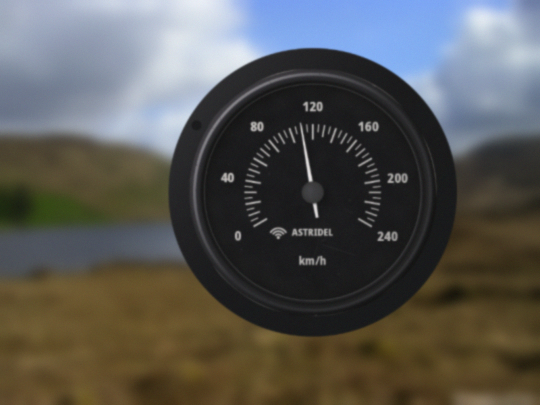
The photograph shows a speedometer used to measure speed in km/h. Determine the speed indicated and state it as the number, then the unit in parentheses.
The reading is 110 (km/h)
